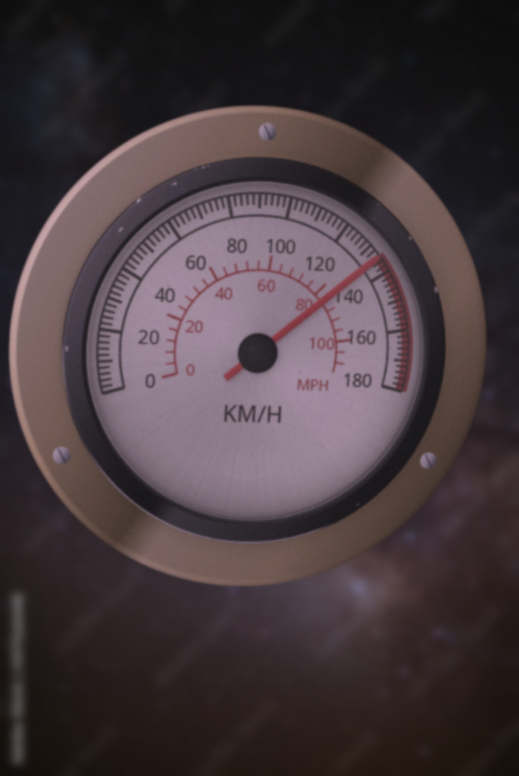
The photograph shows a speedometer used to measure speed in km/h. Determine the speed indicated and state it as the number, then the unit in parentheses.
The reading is 134 (km/h)
